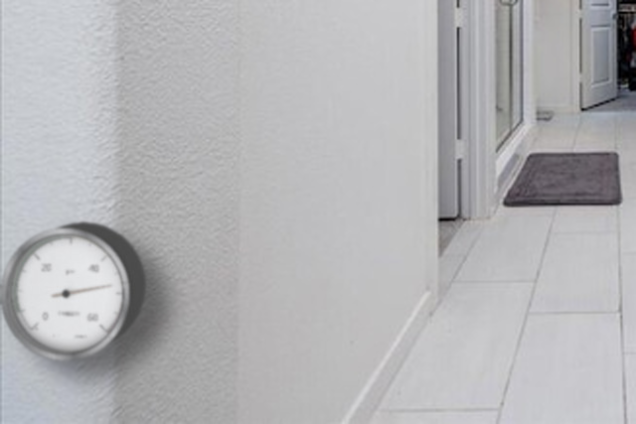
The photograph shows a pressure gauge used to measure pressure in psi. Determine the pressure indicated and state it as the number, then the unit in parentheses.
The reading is 47.5 (psi)
